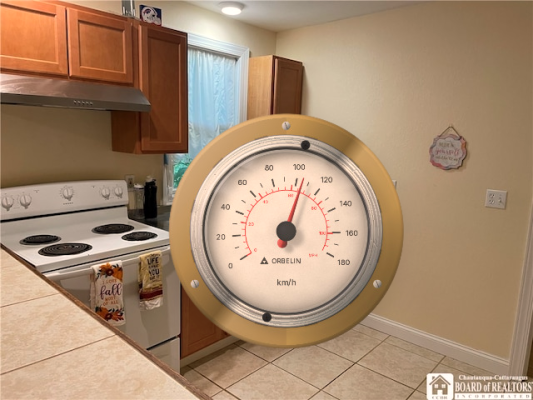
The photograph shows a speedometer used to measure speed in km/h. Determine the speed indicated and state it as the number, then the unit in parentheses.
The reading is 105 (km/h)
